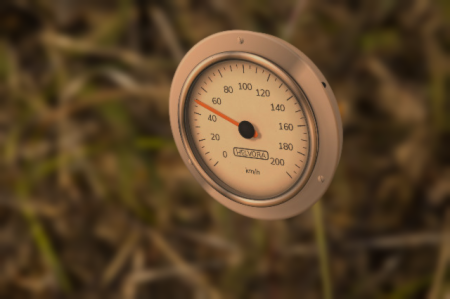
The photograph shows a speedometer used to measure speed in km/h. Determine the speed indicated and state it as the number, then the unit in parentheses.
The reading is 50 (km/h)
